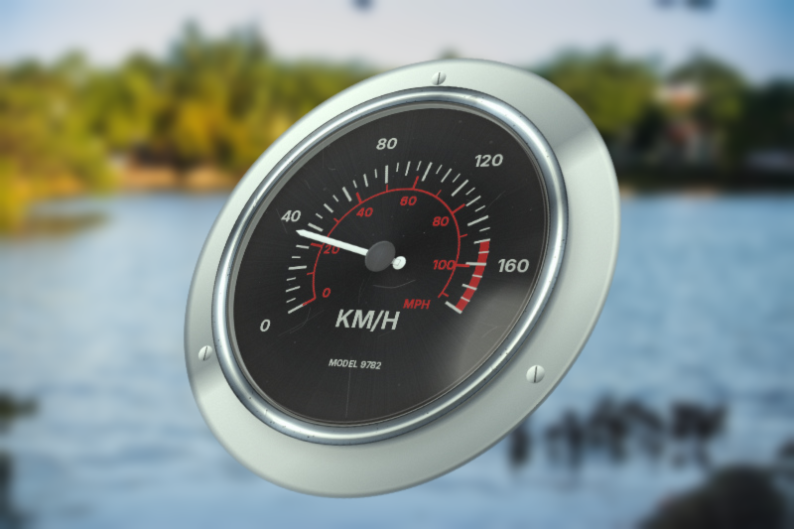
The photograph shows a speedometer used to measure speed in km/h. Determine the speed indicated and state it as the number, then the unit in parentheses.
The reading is 35 (km/h)
